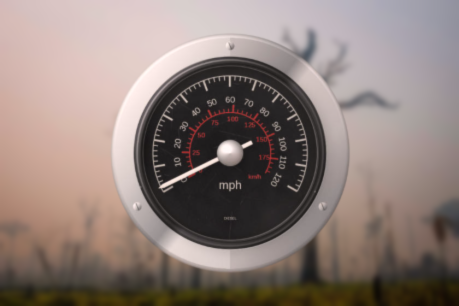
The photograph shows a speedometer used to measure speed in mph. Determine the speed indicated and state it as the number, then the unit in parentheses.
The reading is 2 (mph)
